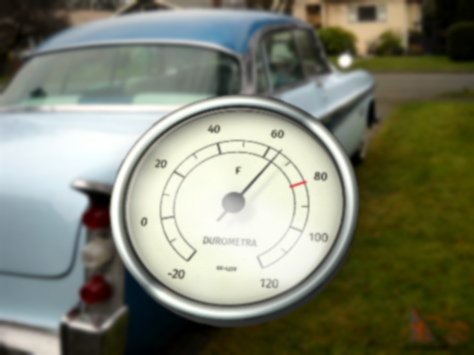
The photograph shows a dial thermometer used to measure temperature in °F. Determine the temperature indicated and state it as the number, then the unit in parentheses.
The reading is 65 (°F)
